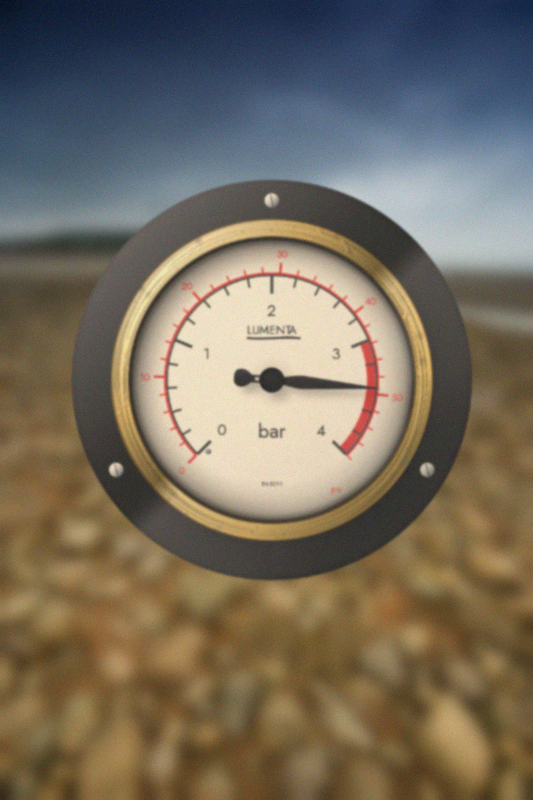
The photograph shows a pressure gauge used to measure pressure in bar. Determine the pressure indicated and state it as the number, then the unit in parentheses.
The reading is 3.4 (bar)
